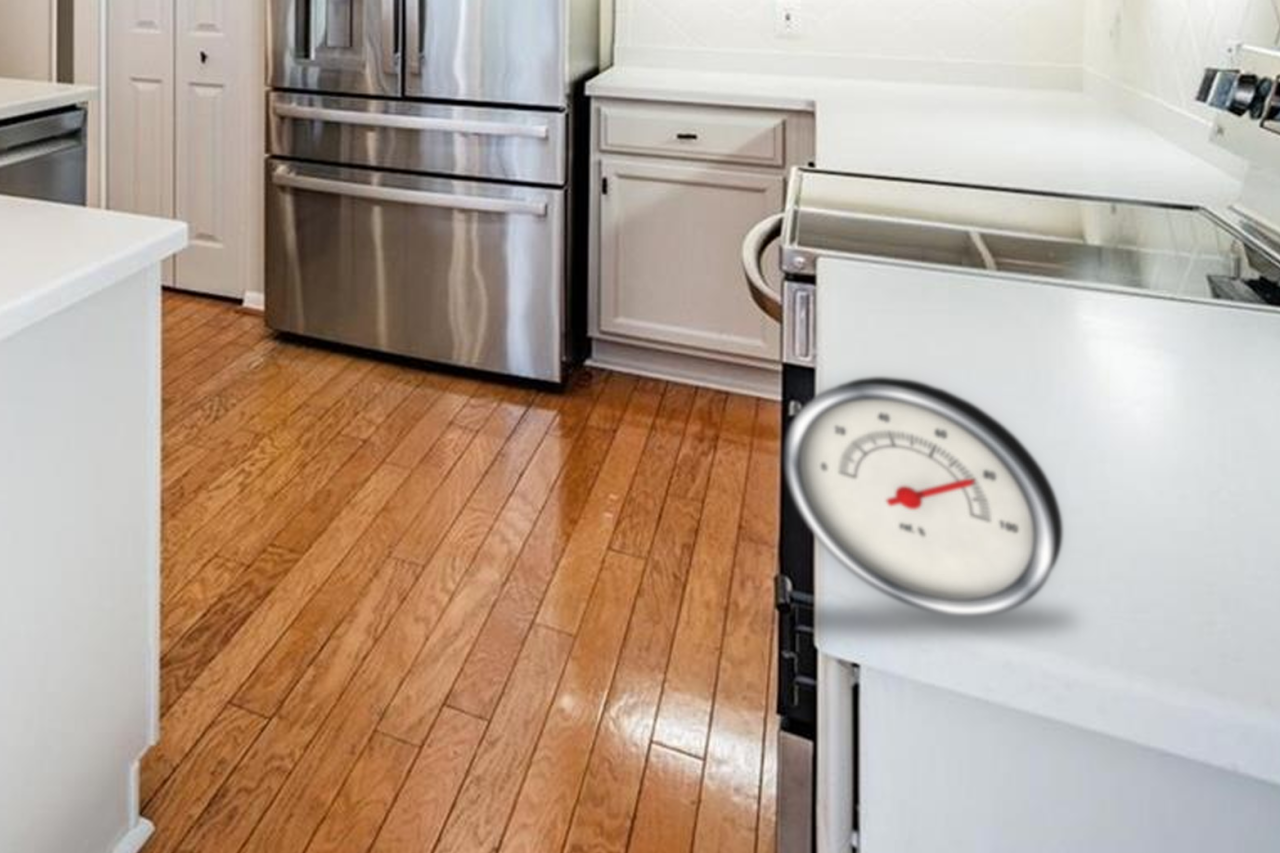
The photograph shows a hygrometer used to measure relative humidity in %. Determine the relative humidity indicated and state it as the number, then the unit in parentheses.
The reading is 80 (%)
